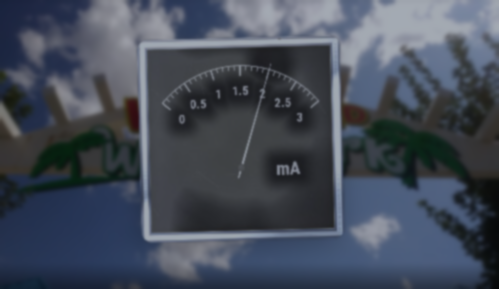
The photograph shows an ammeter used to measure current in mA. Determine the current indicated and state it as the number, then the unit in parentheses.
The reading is 2 (mA)
